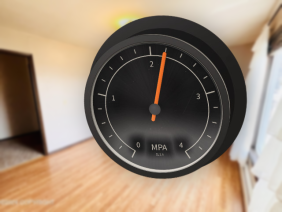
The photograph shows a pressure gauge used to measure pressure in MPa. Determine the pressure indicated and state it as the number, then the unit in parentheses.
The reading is 2.2 (MPa)
